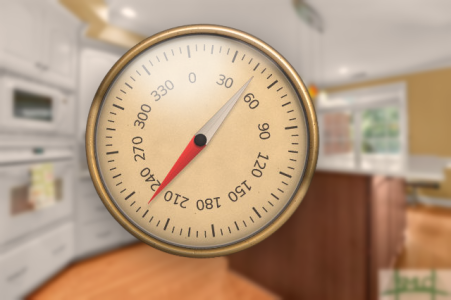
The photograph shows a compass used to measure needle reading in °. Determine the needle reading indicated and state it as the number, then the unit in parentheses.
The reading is 227.5 (°)
